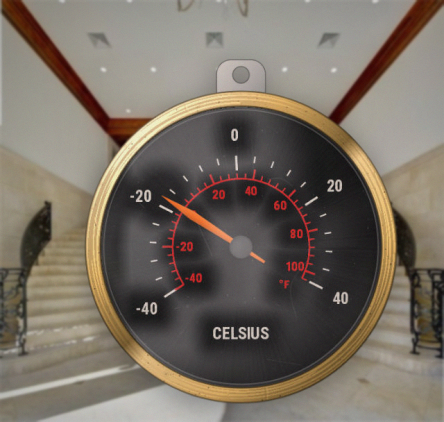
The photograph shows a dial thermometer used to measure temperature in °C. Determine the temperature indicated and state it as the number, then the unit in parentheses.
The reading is -18 (°C)
